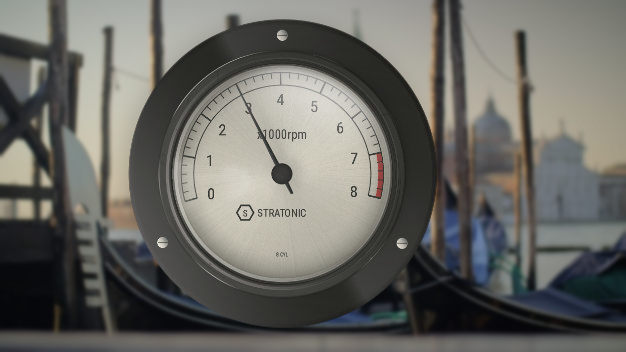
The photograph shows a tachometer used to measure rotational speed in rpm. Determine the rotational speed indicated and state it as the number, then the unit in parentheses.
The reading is 3000 (rpm)
